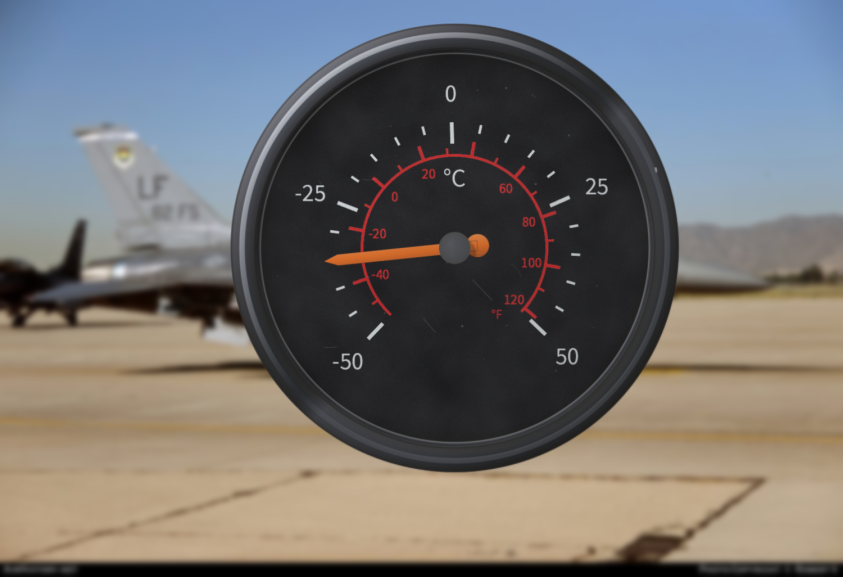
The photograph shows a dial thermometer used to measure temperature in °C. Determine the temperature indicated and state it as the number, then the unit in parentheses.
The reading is -35 (°C)
